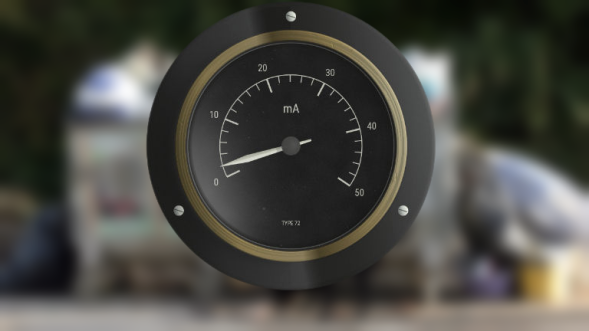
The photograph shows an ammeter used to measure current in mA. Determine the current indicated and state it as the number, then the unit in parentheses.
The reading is 2 (mA)
